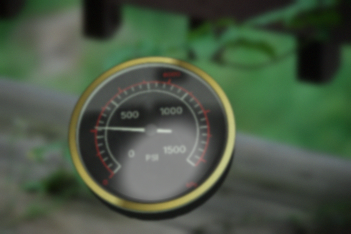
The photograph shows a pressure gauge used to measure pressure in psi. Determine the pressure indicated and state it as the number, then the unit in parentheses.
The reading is 300 (psi)
